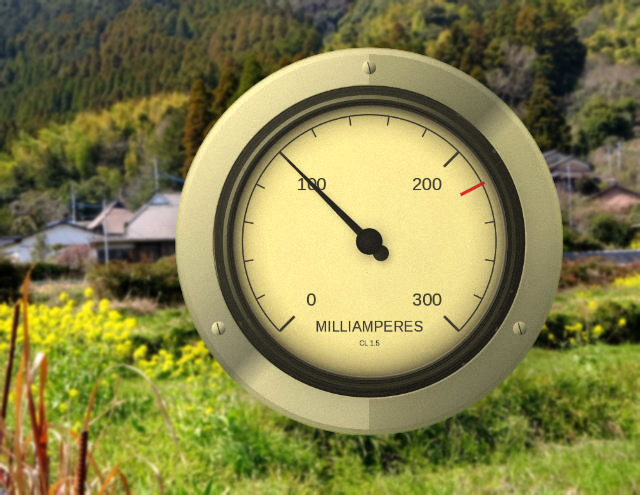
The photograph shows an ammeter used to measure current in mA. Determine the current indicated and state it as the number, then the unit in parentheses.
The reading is 100 (mA)
